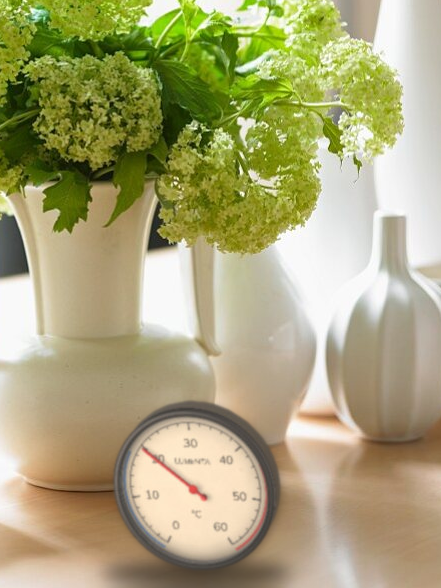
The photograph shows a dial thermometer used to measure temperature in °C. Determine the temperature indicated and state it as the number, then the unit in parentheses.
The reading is 20 (°C)
